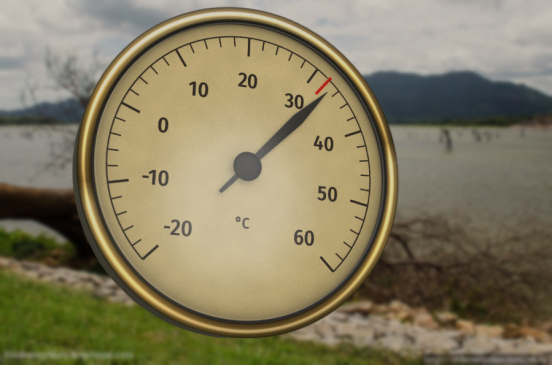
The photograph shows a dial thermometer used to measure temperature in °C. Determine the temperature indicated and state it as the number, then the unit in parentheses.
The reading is 33 (°C)
